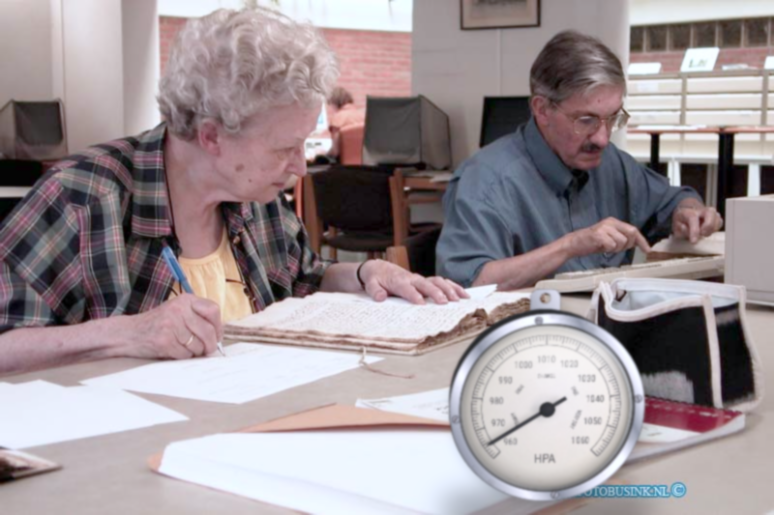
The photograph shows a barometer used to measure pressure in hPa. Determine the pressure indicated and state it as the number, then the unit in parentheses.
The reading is 965 (hPa)
